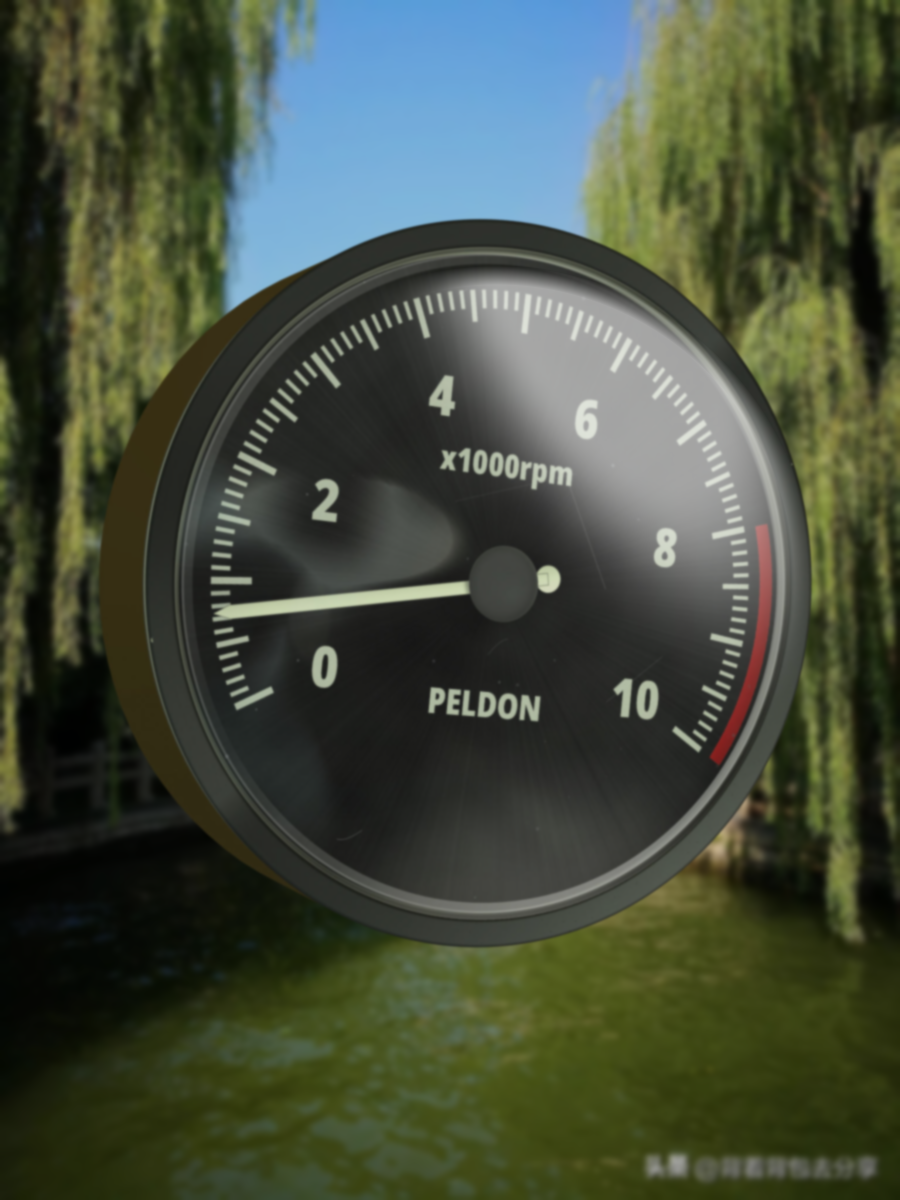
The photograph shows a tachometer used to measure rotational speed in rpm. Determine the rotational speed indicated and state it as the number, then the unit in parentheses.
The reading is 750 (rpm)
